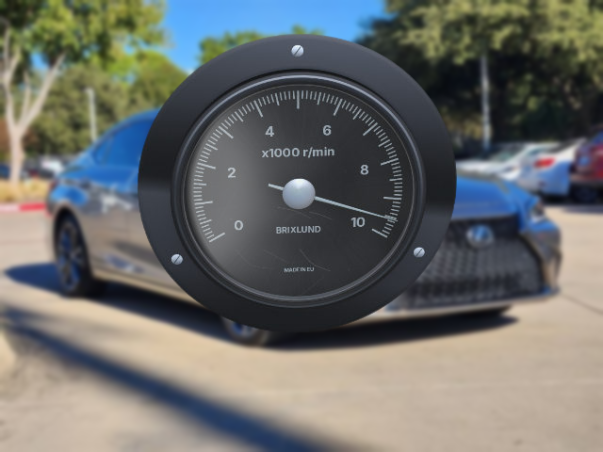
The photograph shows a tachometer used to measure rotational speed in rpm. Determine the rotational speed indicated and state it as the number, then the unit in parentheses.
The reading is 9500 (rpm)
